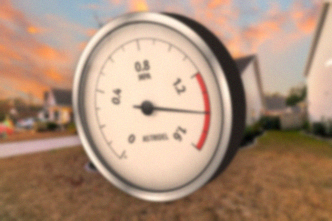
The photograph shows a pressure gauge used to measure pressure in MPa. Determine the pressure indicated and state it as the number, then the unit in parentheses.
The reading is 1.4 (MPa)
